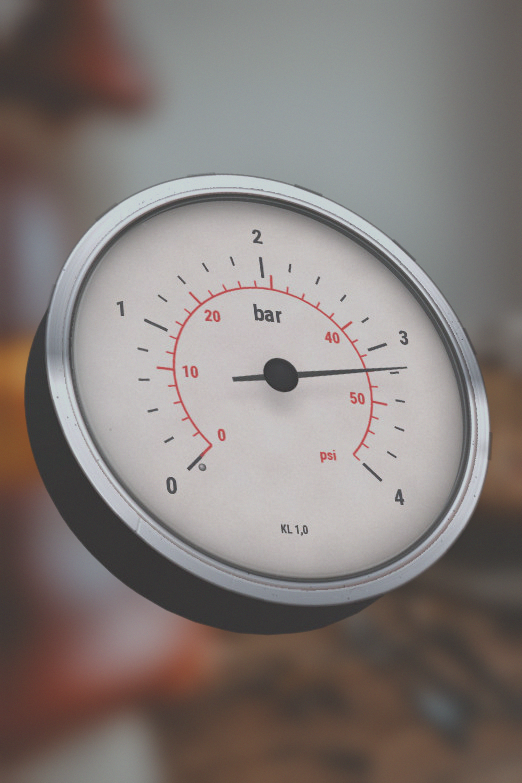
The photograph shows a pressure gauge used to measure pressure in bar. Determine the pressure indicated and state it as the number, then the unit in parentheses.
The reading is 3.2 (bar)
